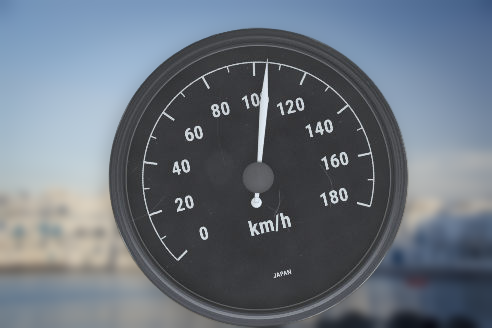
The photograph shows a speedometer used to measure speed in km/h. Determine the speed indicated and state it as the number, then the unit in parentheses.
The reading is 105 (km/h)
